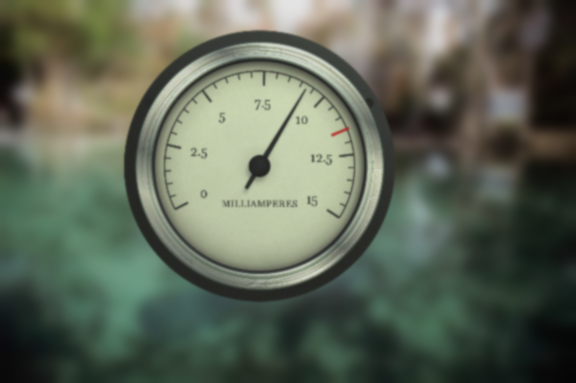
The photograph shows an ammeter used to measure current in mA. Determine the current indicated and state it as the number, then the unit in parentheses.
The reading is 9.25 (mA)
